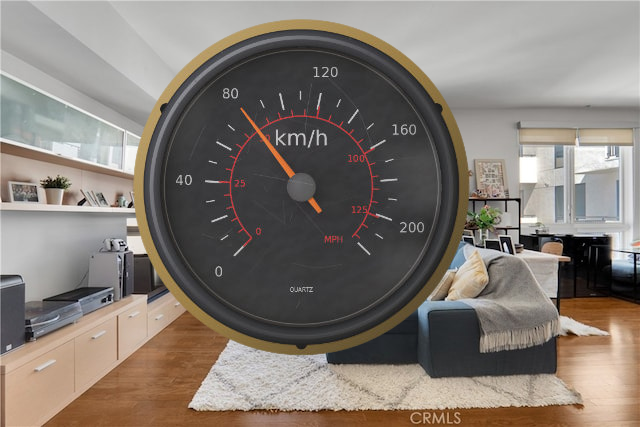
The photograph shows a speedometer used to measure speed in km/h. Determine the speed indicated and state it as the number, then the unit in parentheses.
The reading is 80 (km/h)
